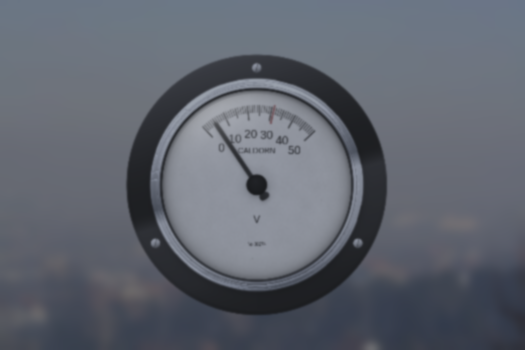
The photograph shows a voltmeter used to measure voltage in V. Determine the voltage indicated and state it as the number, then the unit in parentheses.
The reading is 5 (V)
